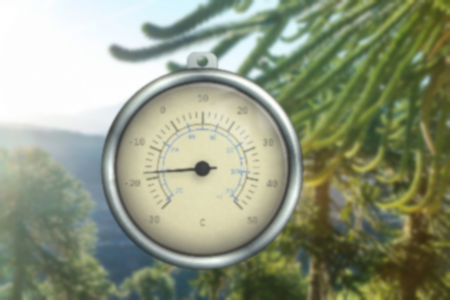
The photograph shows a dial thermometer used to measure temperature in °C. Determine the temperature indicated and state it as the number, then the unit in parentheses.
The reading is -18 (°C)
